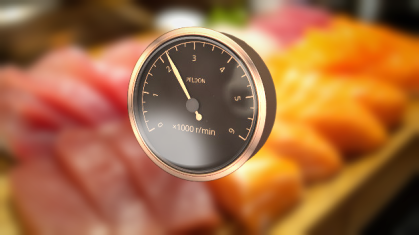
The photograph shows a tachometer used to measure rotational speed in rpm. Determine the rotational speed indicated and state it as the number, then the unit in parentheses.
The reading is 2250 (rpm)
